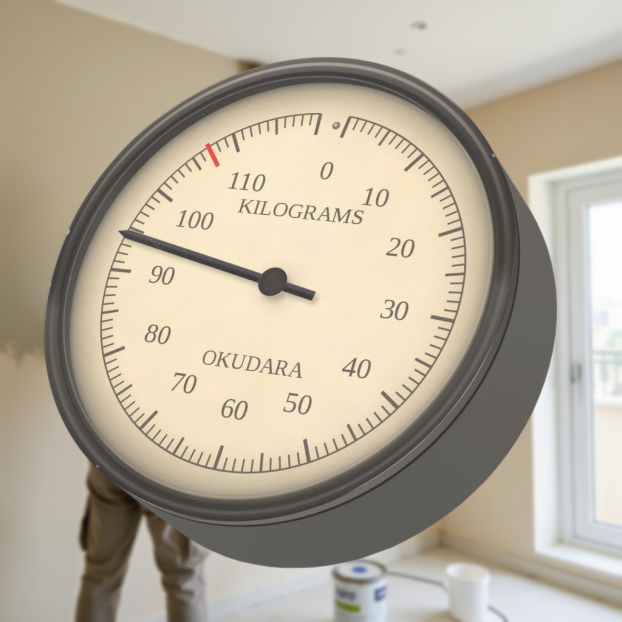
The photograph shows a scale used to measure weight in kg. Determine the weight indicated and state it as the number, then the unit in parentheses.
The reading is 94 (kg)
